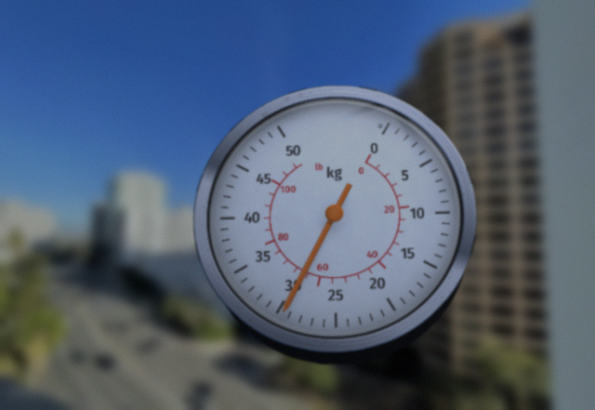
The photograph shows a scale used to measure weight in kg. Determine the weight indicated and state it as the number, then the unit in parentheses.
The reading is 29.5 (kg)
